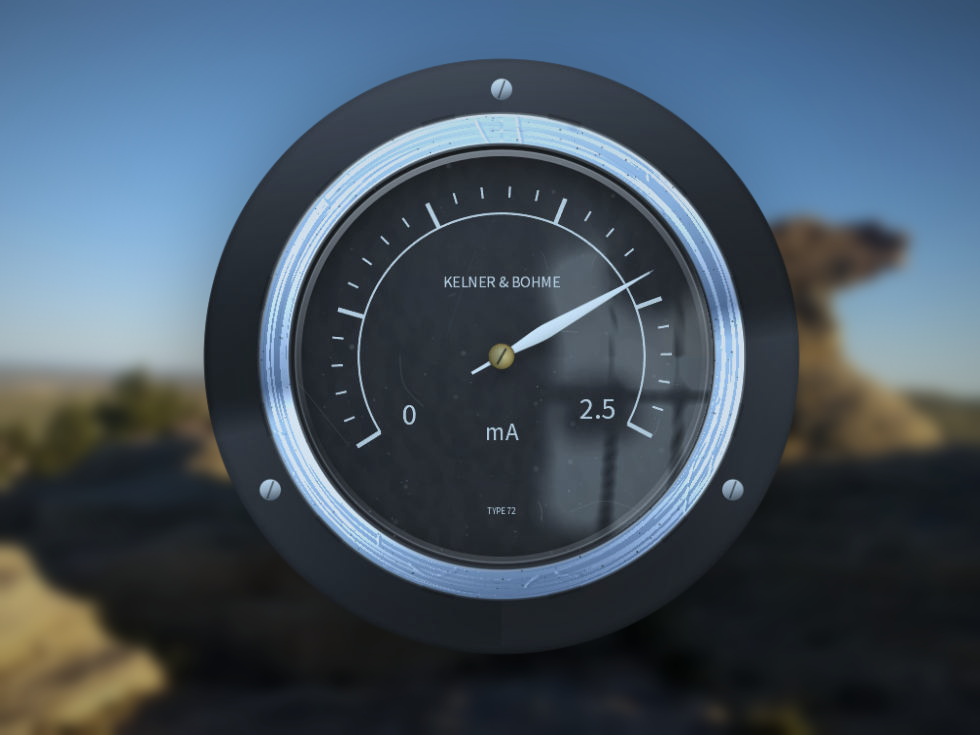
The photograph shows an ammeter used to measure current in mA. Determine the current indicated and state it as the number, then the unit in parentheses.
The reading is 1.9 (mA)
